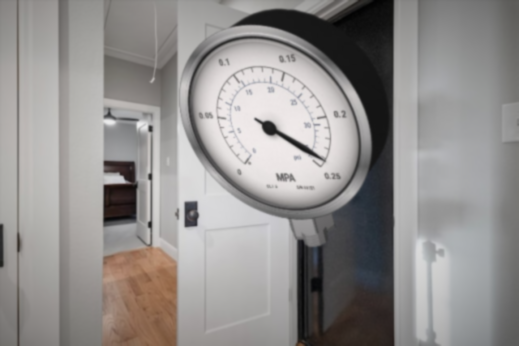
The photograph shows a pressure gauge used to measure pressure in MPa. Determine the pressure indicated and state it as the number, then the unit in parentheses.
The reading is 0.24 (MPa)
